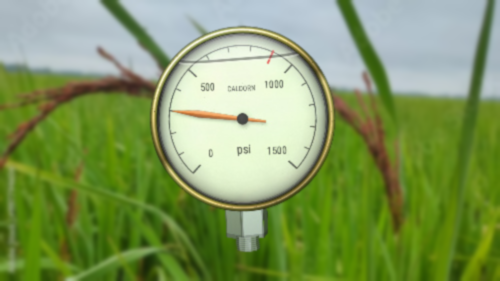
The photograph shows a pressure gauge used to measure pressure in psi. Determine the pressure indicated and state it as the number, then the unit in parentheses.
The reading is 300 (psi)
